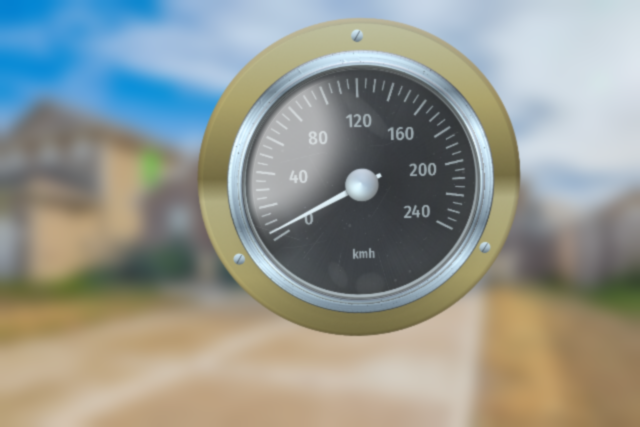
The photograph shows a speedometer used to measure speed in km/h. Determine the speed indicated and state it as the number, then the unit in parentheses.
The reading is 5 (km/h)
